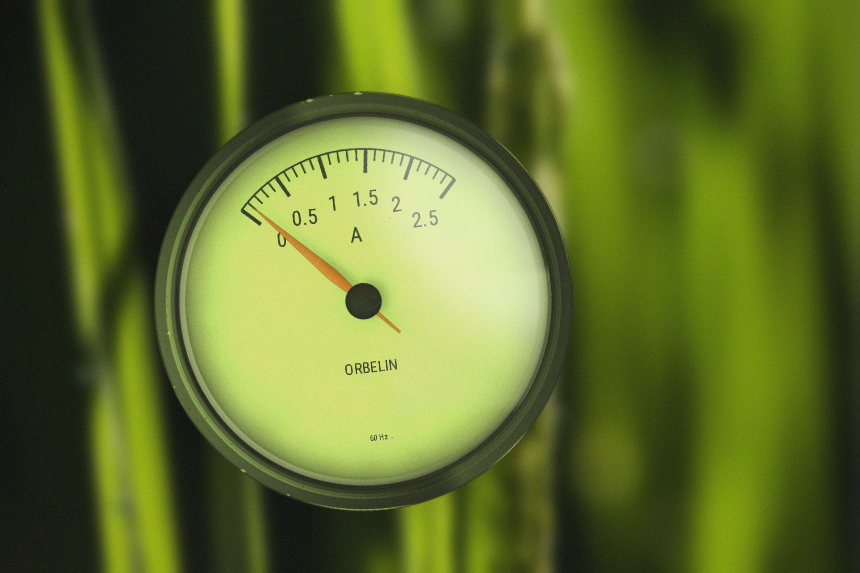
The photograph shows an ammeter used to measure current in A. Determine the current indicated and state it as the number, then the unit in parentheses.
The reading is 0.1 (A)
